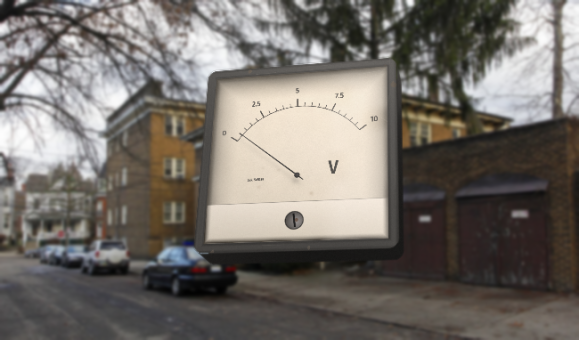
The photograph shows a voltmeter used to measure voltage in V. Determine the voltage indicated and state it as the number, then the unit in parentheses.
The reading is 0.5 (V)
